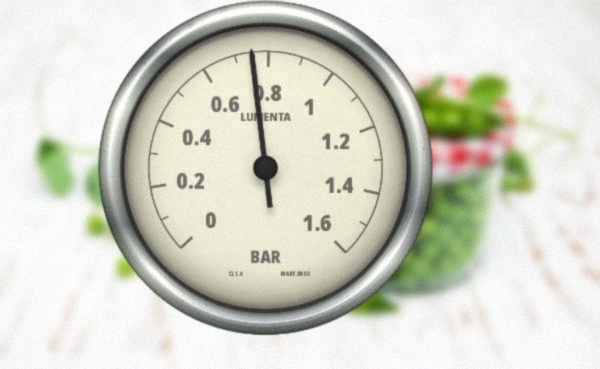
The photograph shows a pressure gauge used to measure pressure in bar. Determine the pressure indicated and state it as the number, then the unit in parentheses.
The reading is 0.75 (bar)
